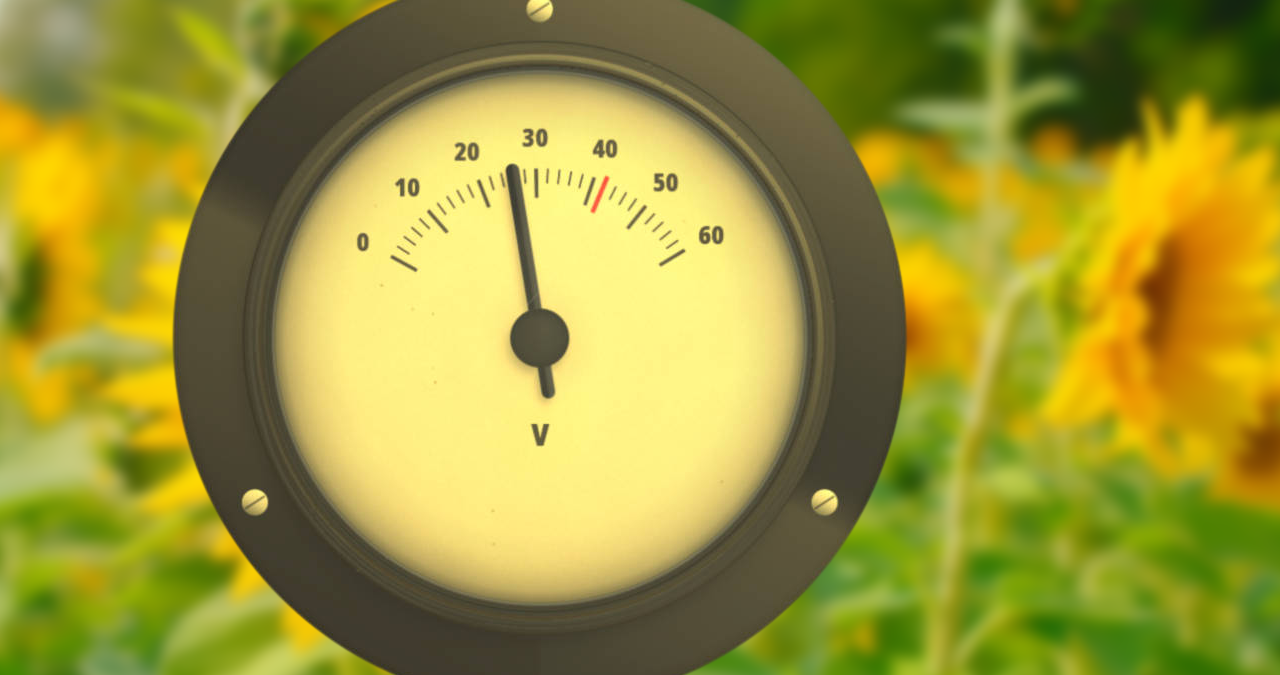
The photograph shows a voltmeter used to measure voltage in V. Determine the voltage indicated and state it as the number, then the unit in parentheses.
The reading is 26 (V)
